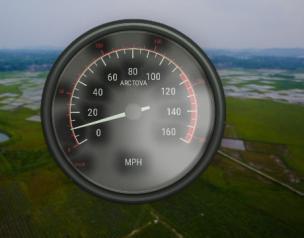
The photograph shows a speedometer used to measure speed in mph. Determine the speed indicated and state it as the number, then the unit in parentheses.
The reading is 10 (mph)
